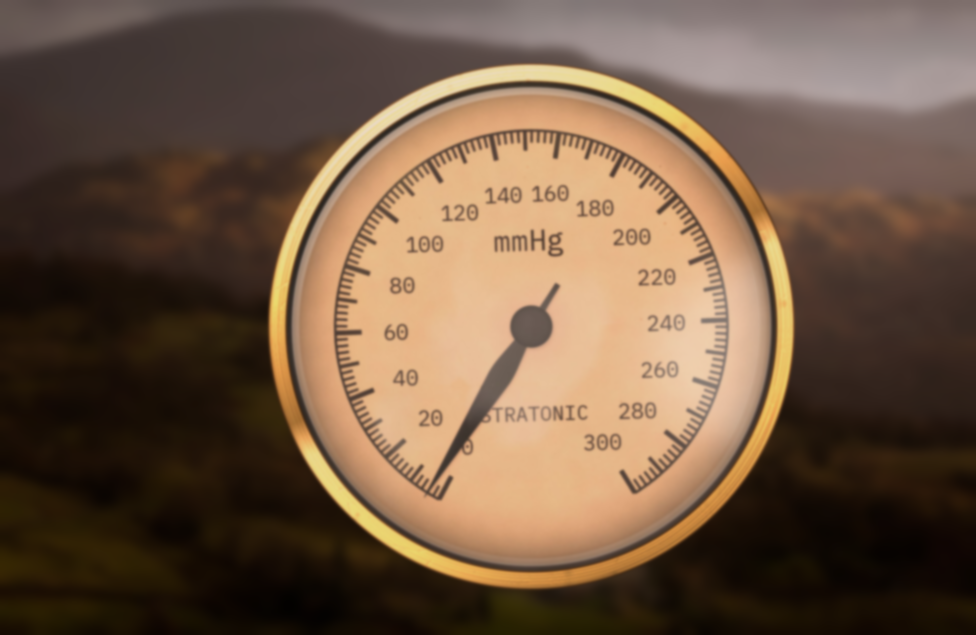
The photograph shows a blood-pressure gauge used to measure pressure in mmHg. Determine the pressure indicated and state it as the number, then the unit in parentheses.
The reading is 4 (mmHg)
